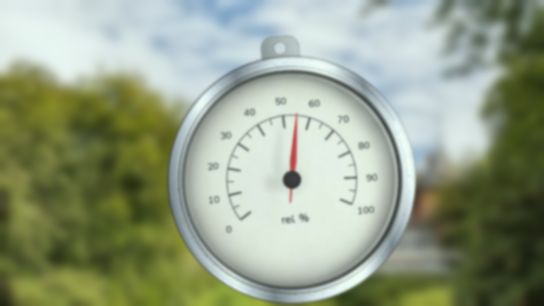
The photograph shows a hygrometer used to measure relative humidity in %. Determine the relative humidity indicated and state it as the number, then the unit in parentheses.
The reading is 55 (%)
